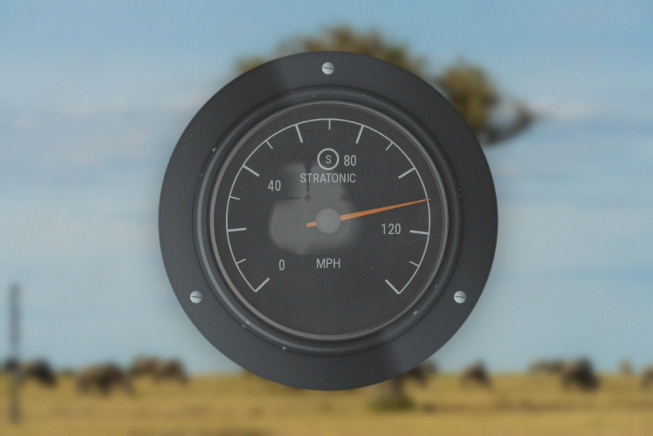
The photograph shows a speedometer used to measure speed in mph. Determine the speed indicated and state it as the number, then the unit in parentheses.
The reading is 110 (mph)
